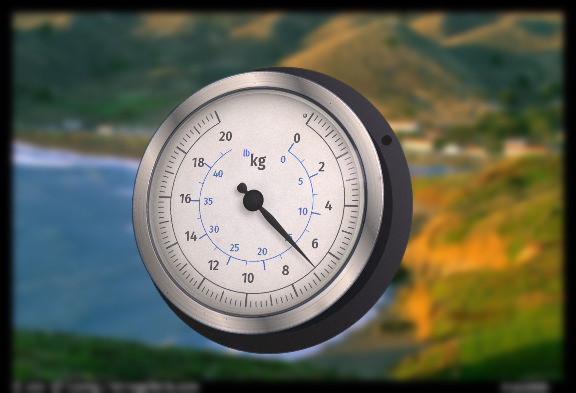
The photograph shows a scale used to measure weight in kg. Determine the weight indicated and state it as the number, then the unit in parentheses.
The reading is 6.8 (kg)
